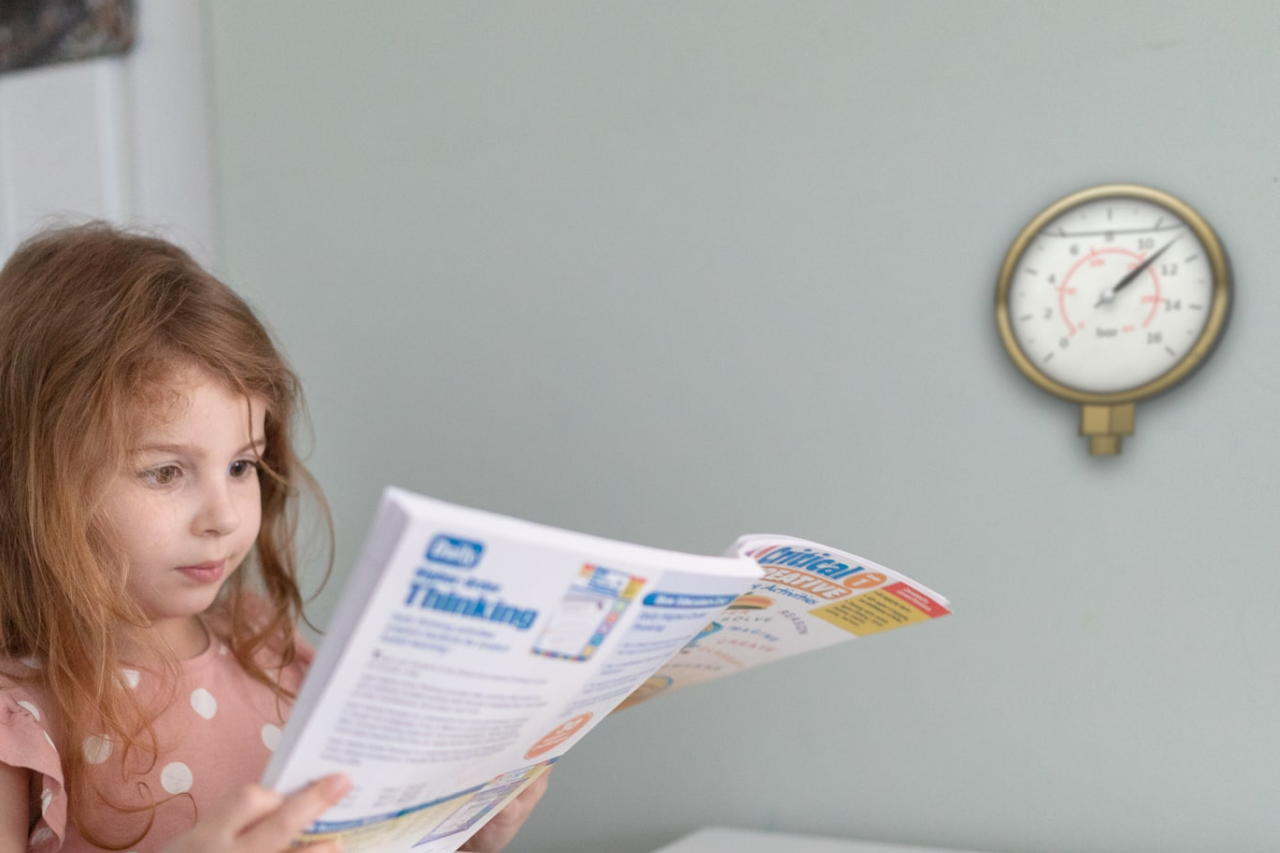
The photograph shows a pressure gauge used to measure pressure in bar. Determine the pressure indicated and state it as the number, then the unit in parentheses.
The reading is 11 (bar)
